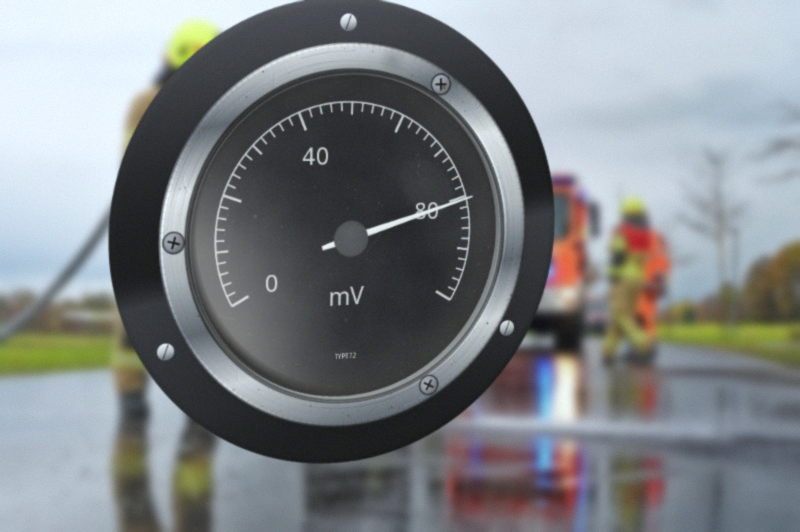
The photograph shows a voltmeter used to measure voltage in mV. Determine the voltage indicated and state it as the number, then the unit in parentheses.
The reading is 80 (mV)
